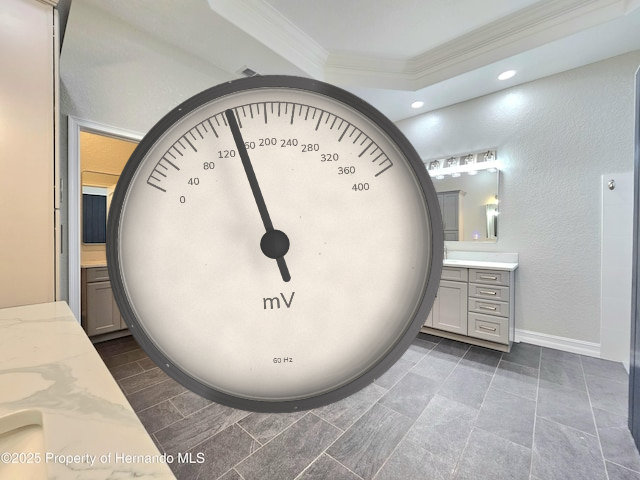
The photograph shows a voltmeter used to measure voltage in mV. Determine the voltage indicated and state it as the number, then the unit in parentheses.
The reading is 150 (mV)
